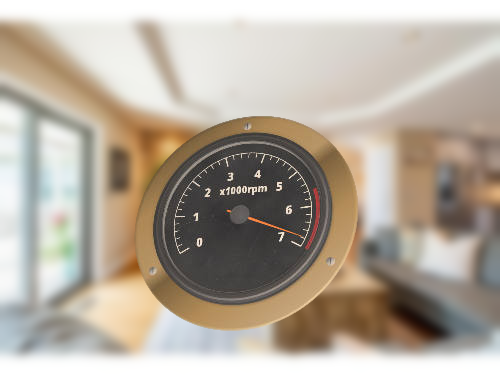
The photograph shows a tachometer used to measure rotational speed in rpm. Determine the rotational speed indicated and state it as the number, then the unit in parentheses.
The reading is 6800 (rpm)
